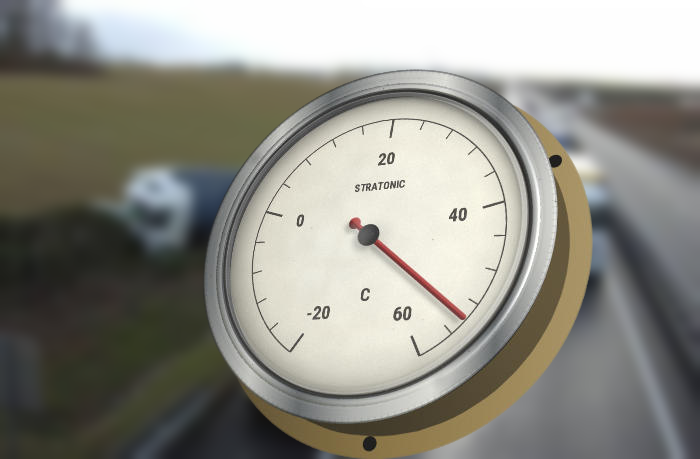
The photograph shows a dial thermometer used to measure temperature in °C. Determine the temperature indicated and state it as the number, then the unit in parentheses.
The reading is 54 (°C)
